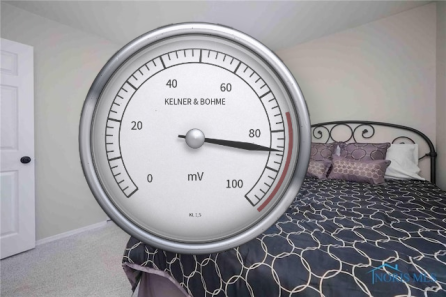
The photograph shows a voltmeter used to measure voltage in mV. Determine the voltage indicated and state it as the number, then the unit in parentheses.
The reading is 85 (mV)
